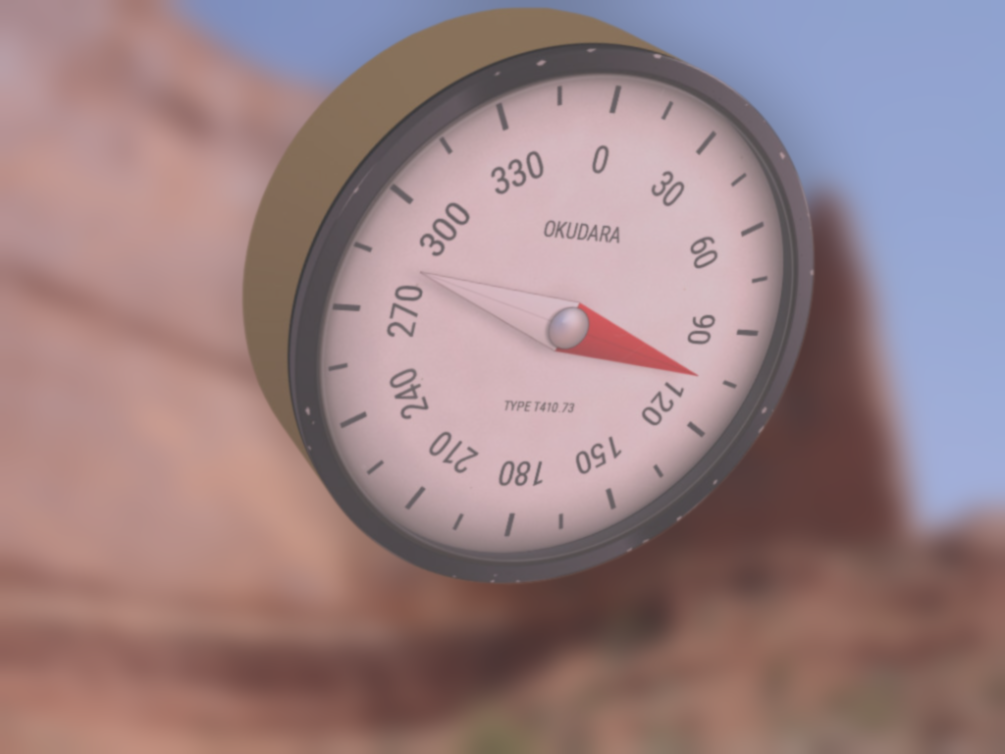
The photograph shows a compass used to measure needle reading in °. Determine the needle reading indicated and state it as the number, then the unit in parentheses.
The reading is 105 (°)
